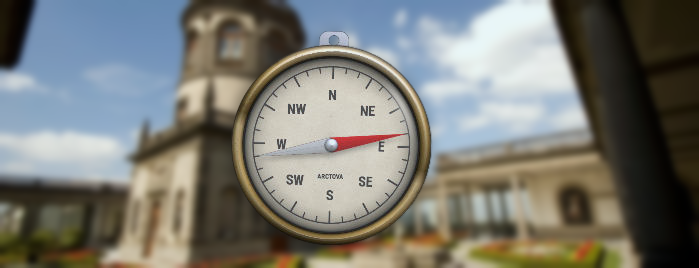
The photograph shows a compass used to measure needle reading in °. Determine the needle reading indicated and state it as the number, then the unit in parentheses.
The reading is 80 (°)
